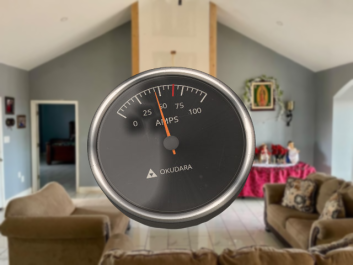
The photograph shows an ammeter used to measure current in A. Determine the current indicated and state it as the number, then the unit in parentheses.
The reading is 45 (A)
